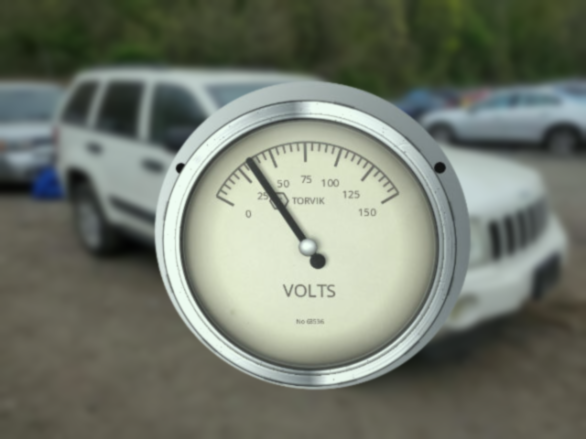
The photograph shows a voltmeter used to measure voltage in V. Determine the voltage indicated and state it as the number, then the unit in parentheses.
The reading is 35 (V)
